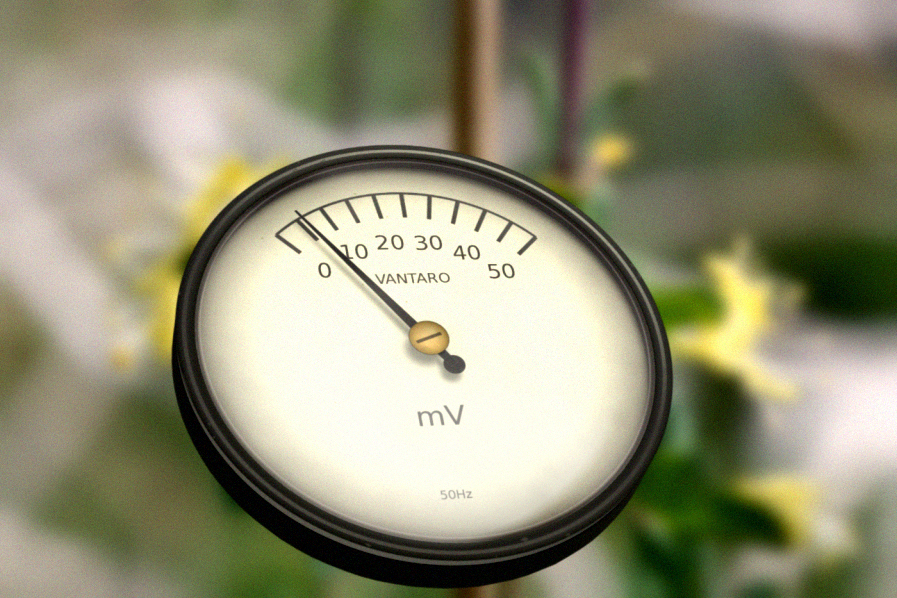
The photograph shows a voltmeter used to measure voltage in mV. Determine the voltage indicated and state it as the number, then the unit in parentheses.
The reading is 5 (mV)
